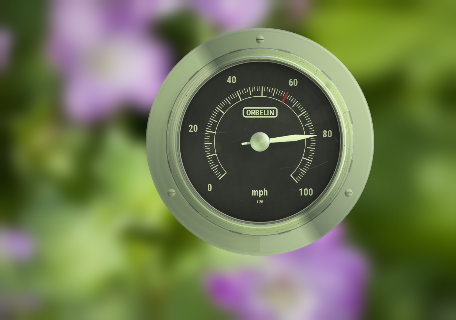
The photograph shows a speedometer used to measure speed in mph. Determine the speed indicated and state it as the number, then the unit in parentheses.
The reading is 80 (mph)
